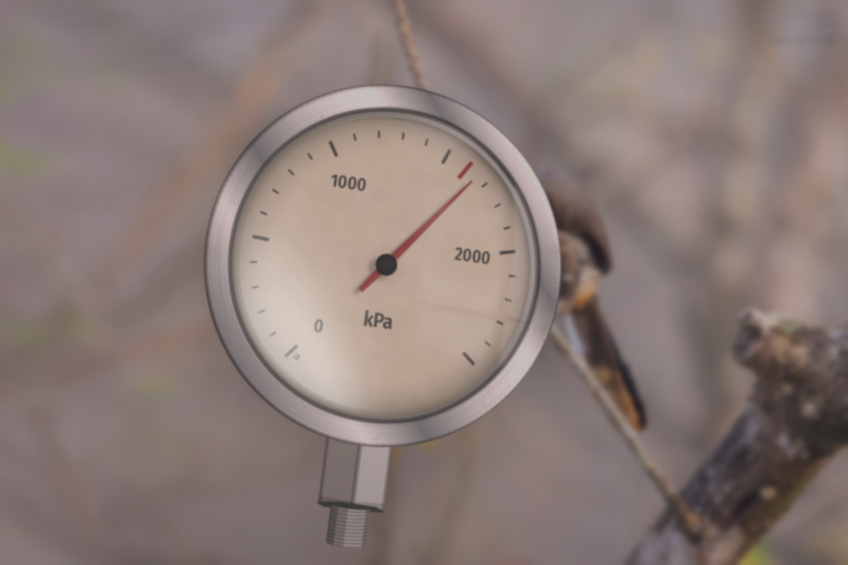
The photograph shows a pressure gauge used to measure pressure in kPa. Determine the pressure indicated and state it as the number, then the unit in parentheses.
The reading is 1650 (kPa)
